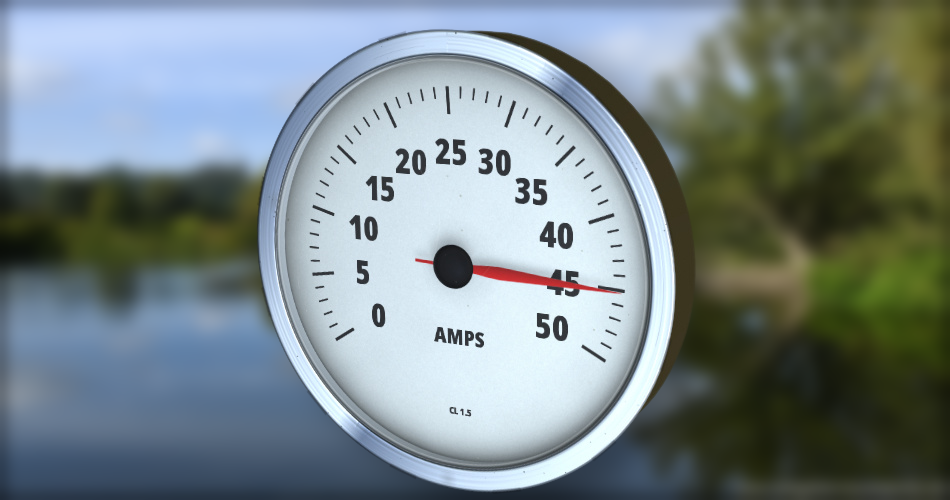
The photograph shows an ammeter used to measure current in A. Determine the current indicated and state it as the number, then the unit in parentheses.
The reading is 45 (A)
